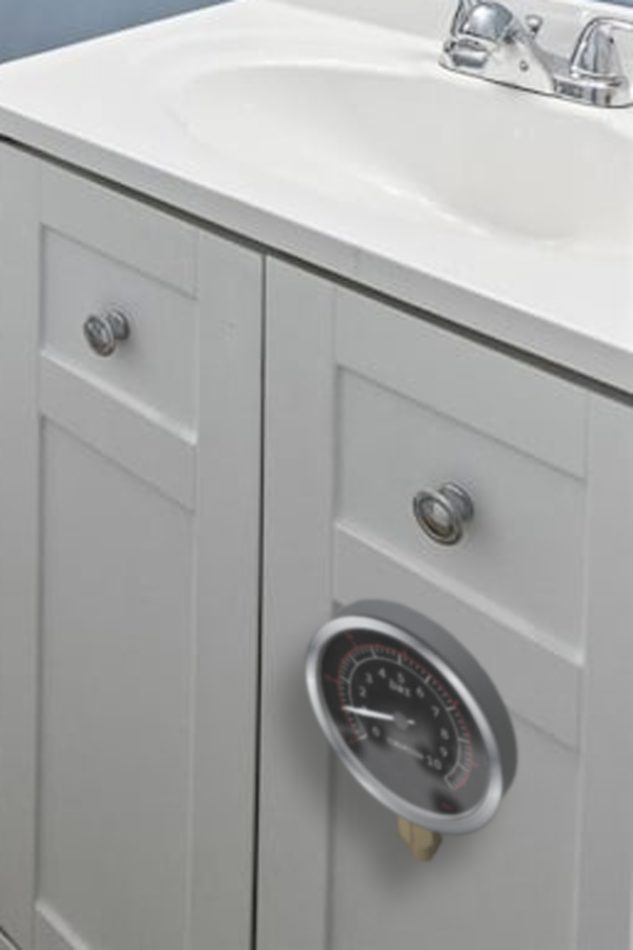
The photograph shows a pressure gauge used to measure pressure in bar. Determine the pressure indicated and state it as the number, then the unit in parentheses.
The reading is 1 (bar)
